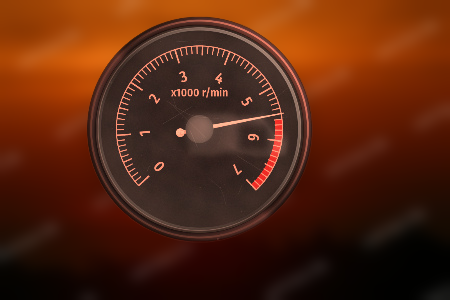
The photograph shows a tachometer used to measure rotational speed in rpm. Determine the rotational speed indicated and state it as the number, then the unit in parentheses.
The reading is 5500 (rpm)
